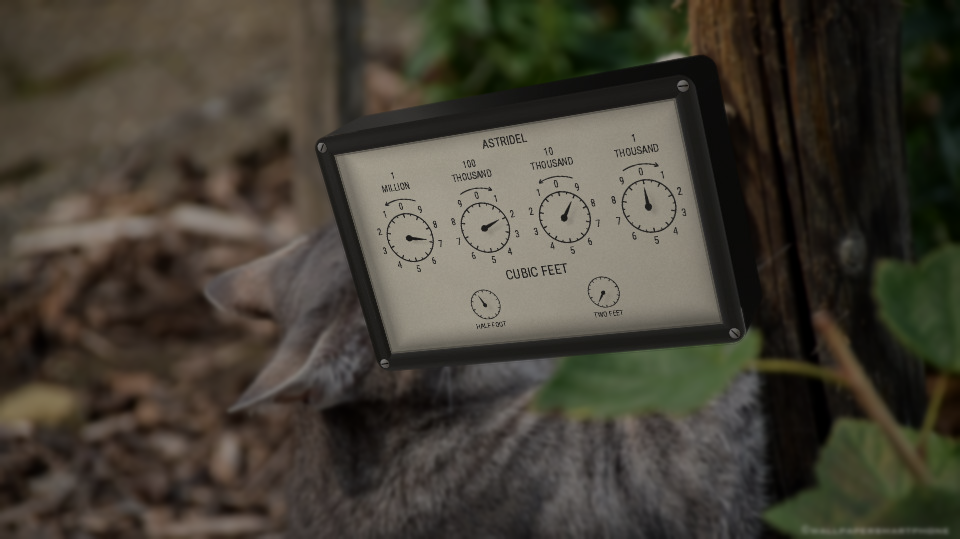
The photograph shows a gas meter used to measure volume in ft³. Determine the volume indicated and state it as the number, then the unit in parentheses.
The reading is 719000 (ft³)
